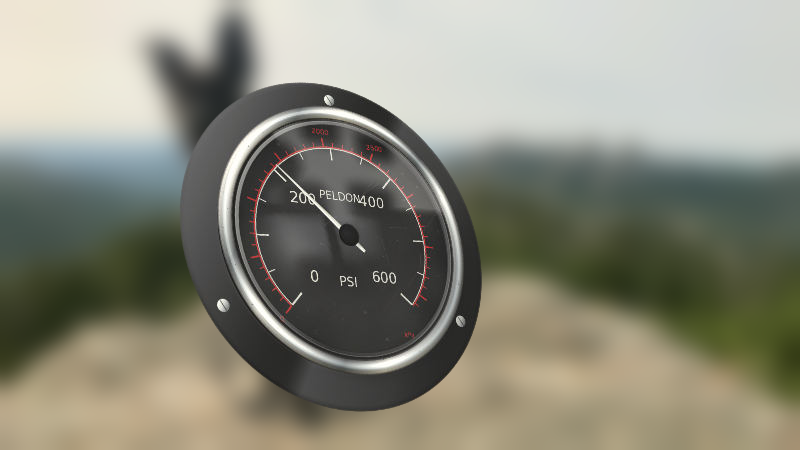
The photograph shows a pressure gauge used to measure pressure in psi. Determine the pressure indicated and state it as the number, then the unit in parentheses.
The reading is 200 (psi)
